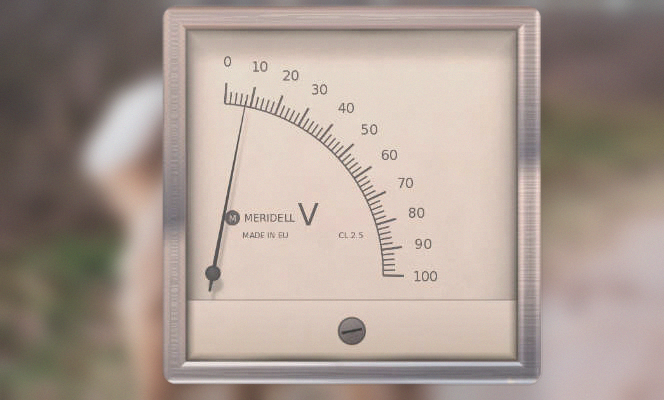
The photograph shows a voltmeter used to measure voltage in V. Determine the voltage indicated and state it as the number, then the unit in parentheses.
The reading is 8 (V)
